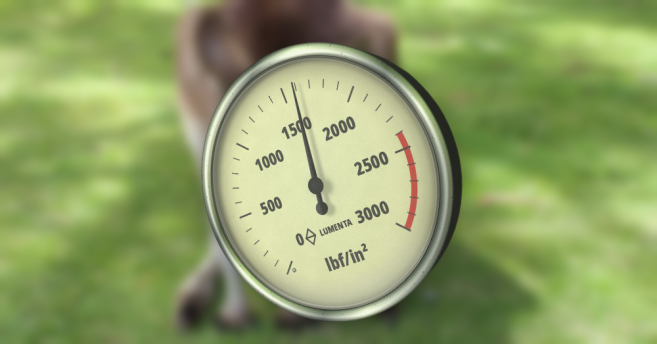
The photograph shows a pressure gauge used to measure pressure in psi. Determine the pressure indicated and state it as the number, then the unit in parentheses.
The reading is 1600 (psi)
